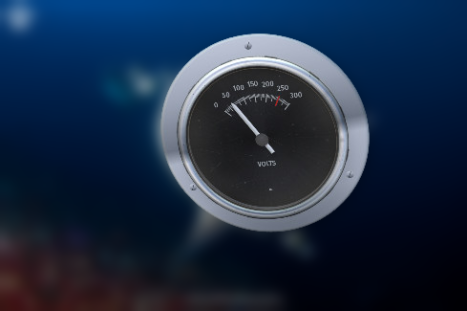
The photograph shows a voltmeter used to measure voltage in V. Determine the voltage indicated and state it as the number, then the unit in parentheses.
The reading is 50 (V)
